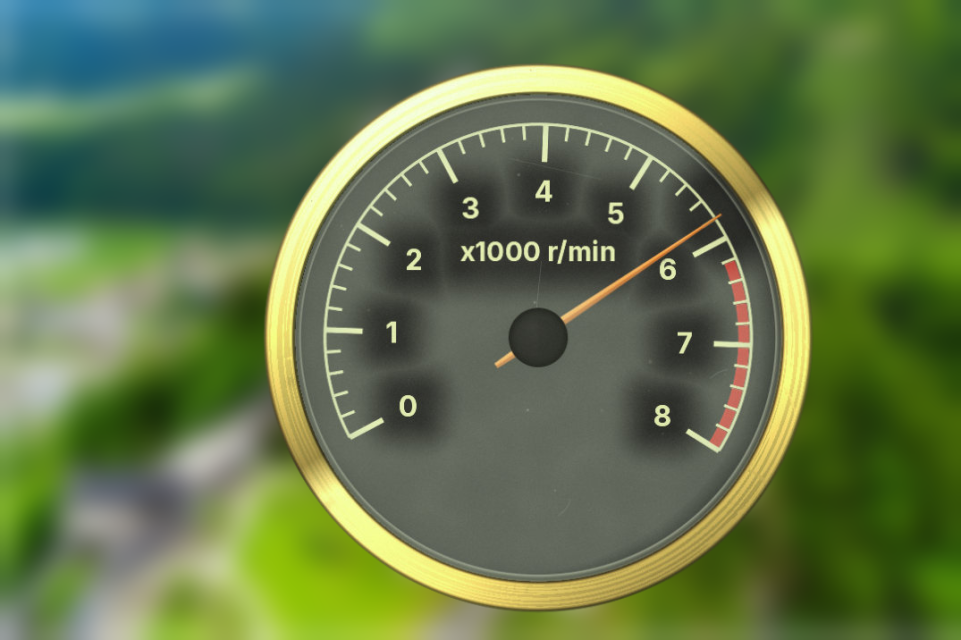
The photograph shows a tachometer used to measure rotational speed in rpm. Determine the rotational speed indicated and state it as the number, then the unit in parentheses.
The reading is 5800 (rpm)
